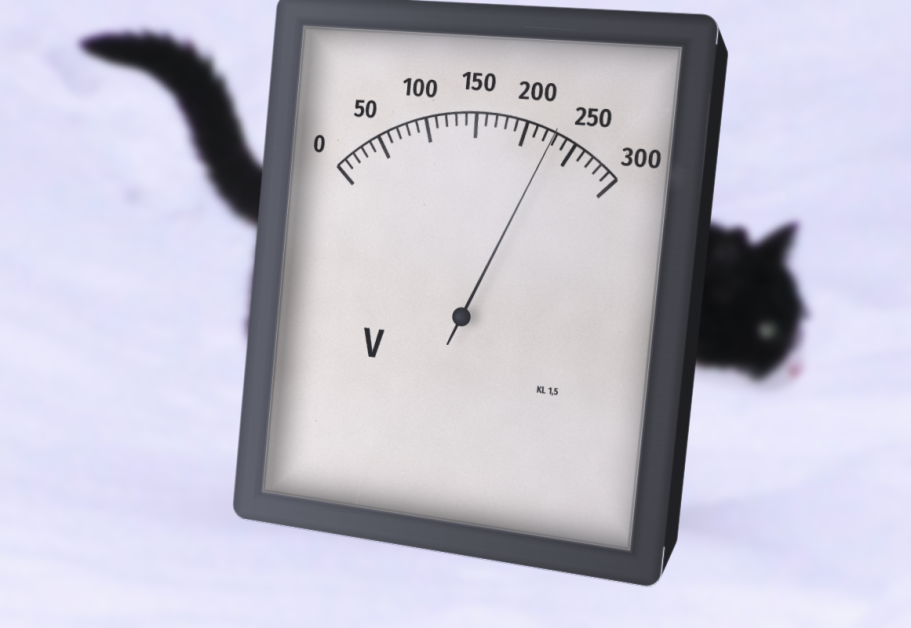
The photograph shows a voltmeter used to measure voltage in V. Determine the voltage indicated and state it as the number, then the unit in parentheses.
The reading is 230 (V)
